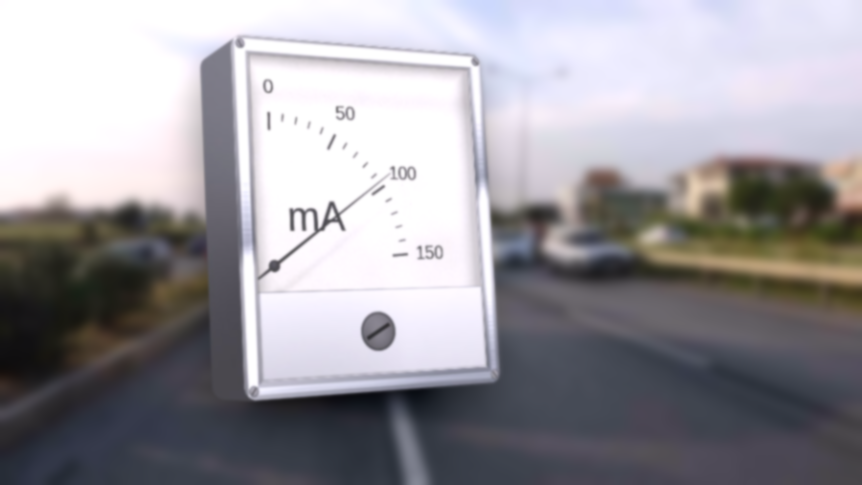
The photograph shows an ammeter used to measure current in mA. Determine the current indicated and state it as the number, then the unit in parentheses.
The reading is 95 (mA)
